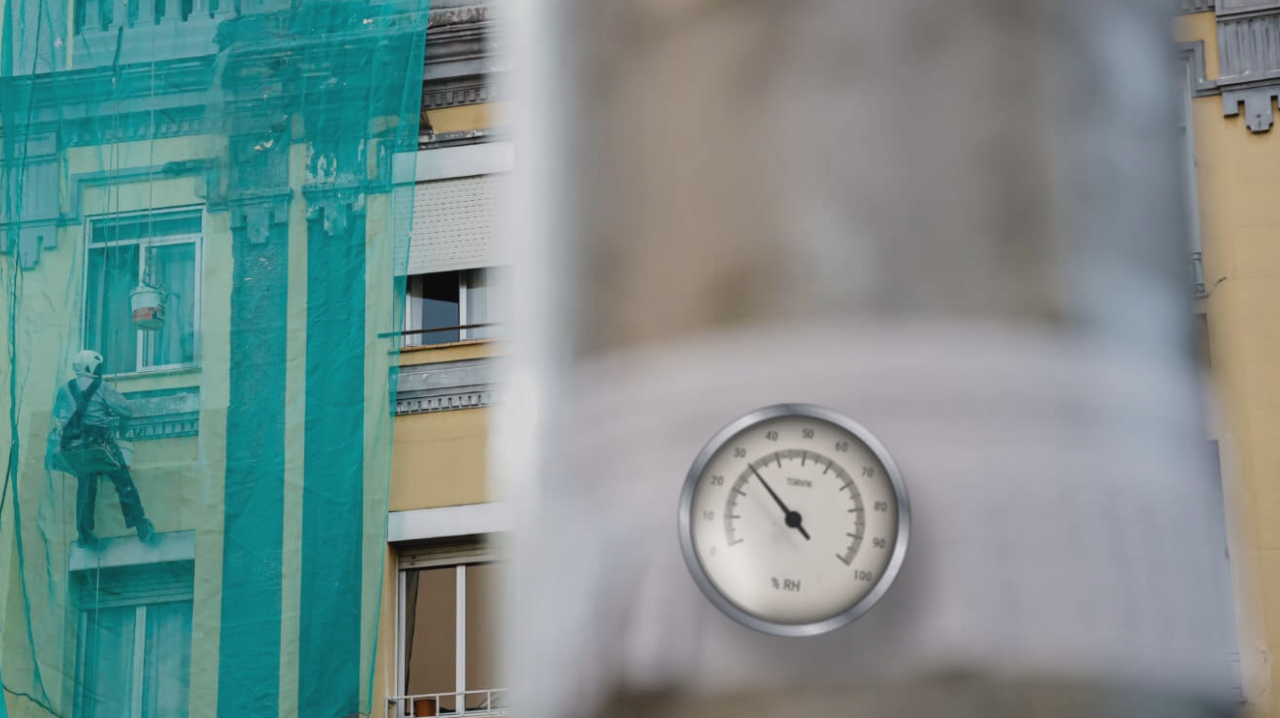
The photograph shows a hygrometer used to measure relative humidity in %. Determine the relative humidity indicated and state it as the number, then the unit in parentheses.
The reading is 30 (%)
